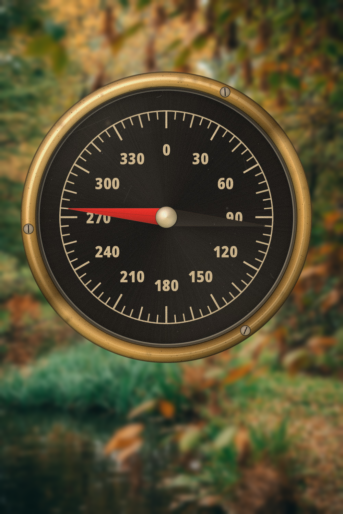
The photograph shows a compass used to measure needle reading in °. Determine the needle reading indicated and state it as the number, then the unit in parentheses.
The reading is 275 (°)
